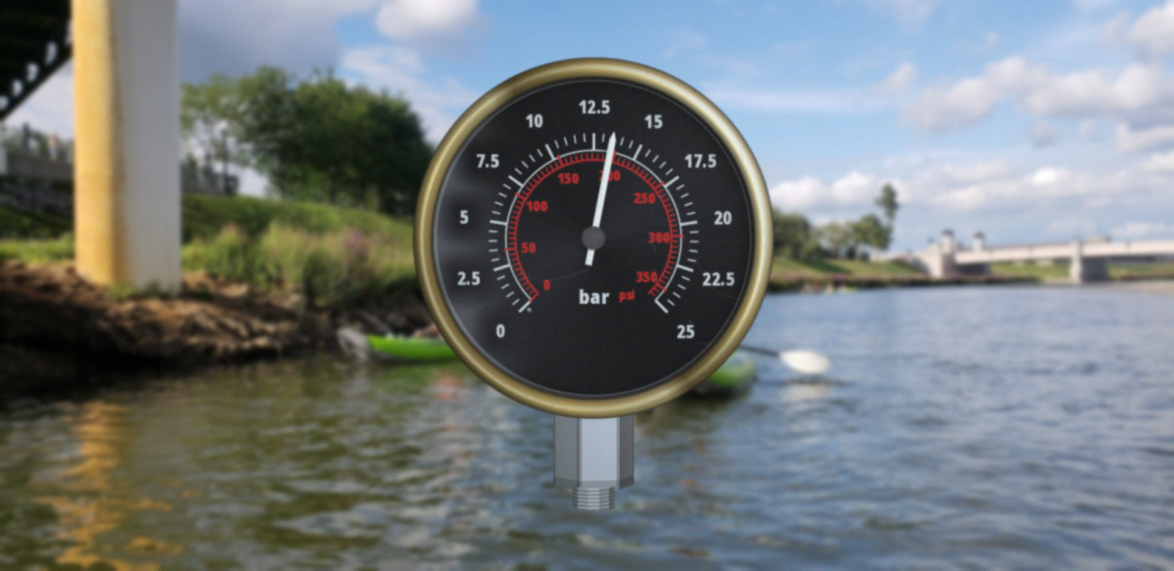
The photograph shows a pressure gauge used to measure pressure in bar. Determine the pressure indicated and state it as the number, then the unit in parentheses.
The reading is 13.5 (bar)
